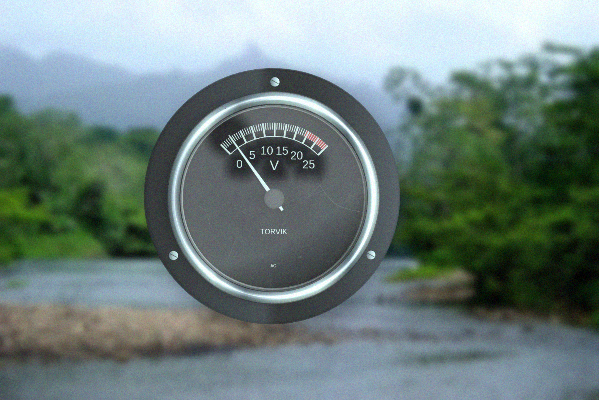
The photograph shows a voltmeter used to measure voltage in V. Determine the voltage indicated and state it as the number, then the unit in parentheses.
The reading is 2.5 (V)
